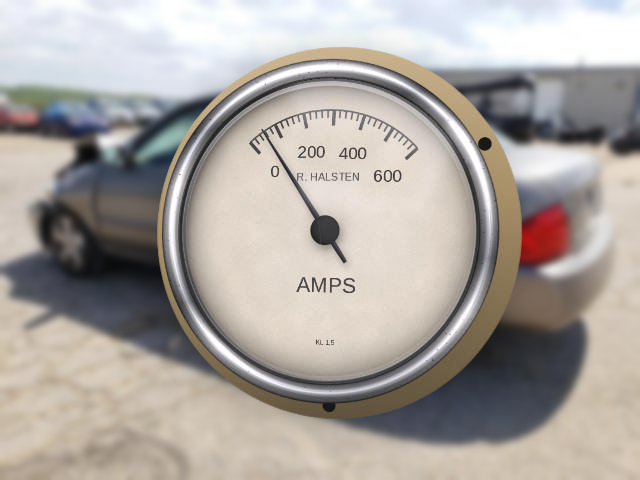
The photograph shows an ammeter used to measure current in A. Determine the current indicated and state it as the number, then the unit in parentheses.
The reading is 60 (A)
